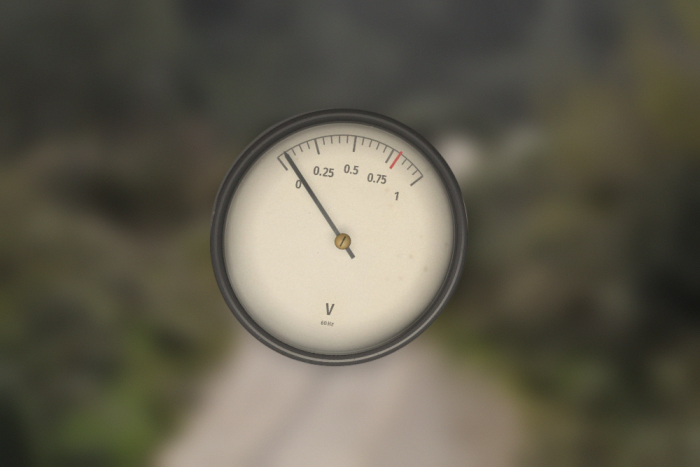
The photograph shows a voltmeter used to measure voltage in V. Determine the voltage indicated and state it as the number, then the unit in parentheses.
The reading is 0.05 (V)
